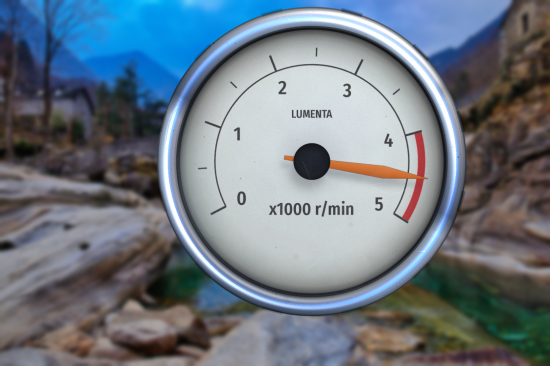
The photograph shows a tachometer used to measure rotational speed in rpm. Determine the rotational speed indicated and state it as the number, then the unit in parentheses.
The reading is 4500 (rpm)
